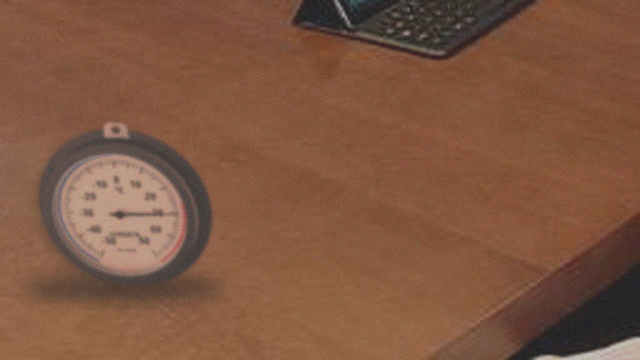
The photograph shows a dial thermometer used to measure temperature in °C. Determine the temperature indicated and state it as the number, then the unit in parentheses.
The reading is 30 (°C)
